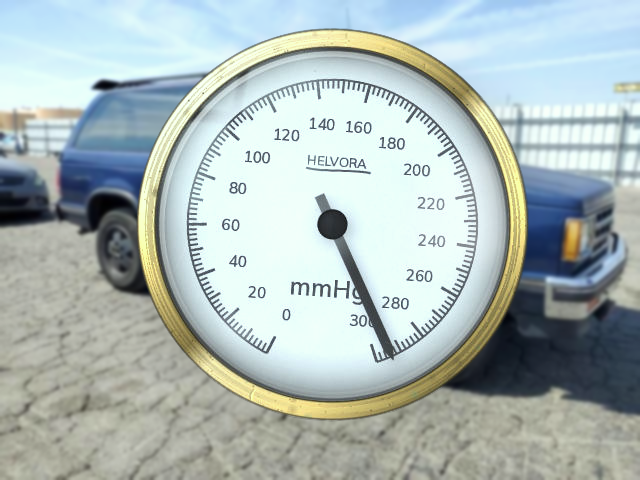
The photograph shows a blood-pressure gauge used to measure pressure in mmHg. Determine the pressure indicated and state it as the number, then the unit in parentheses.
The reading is 294 (mmHg)
